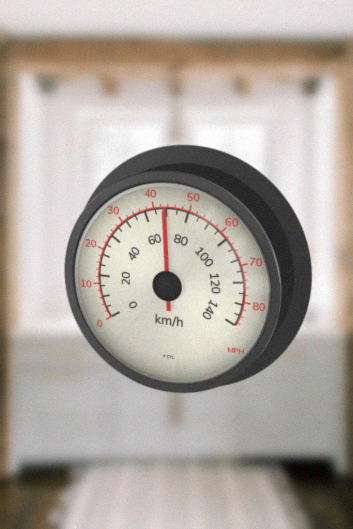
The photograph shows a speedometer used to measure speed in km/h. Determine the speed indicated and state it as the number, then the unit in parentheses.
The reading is 70 (km/h)
